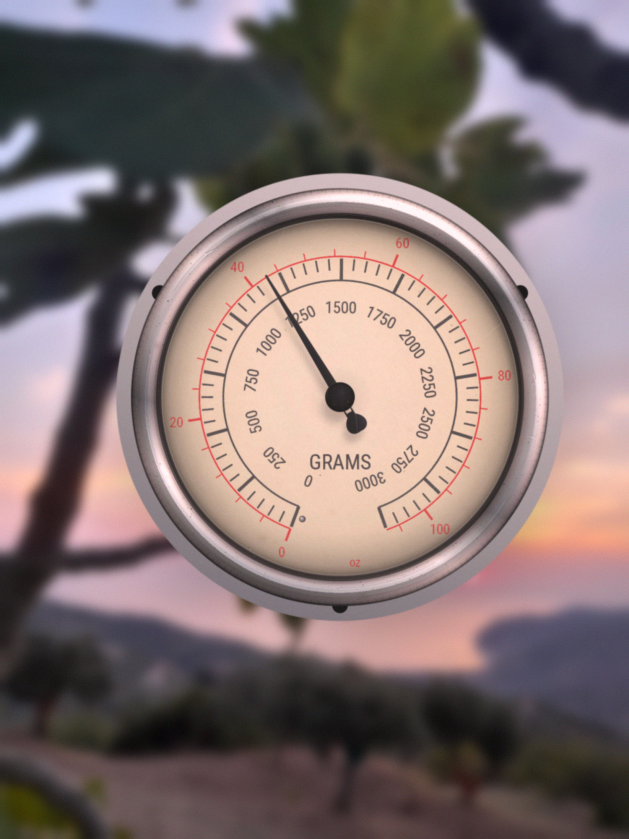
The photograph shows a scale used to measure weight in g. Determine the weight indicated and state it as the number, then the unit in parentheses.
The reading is 1200 (g)
